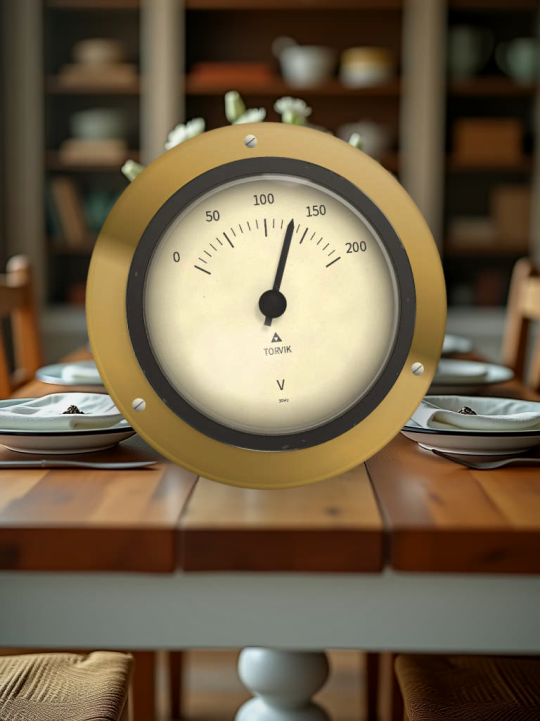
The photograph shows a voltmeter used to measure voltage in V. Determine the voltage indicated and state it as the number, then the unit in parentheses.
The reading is 130 (V)
